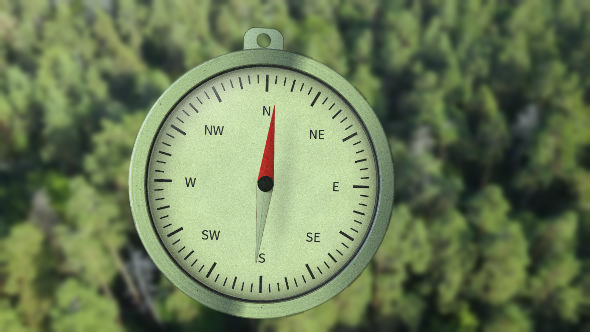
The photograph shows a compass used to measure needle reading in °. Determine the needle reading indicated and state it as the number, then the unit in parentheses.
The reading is 5 (°)
